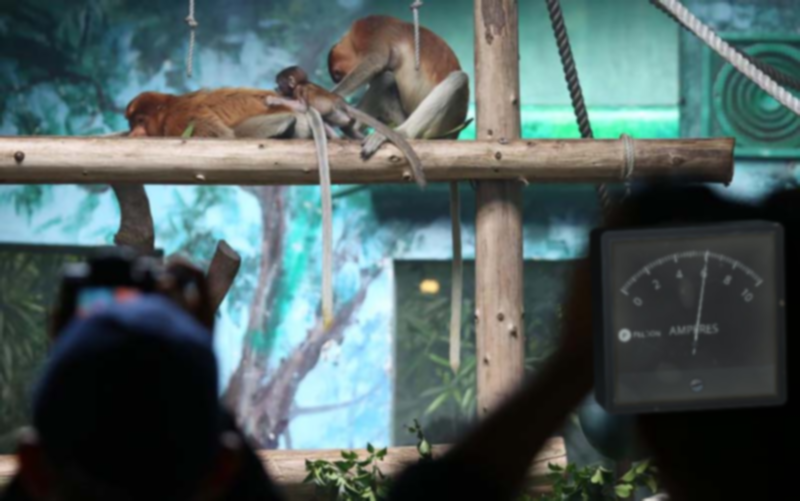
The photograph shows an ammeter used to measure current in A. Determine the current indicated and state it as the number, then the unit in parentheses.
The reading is 6 (A)
